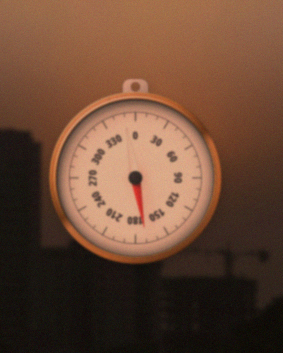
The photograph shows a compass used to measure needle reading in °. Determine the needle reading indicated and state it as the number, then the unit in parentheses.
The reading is 170 (°)
